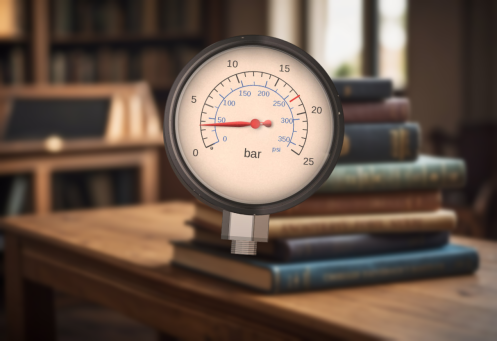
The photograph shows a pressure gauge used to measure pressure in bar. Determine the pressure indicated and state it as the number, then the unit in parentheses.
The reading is 2.5 (bar)
